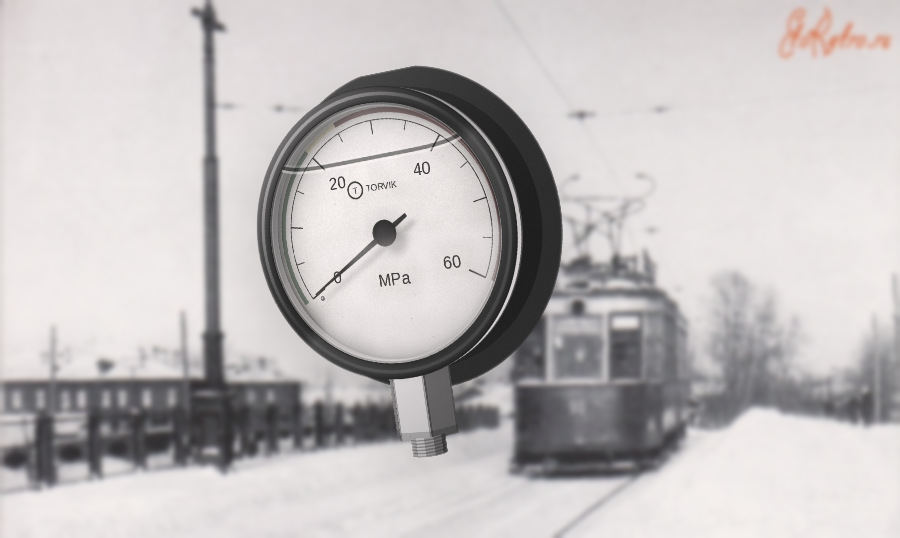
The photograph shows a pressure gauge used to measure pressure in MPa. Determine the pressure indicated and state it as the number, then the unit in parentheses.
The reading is 0 (MPa)
